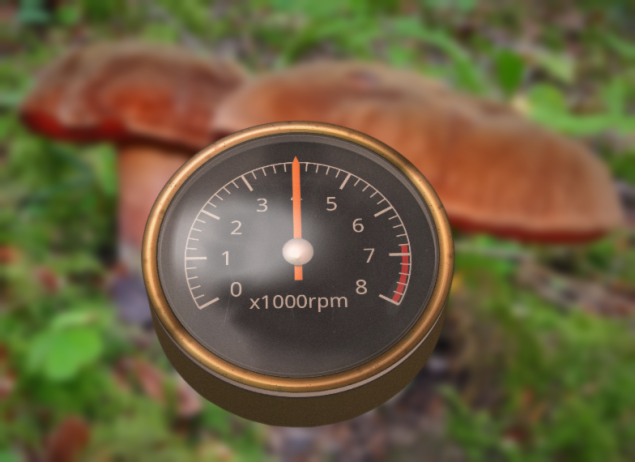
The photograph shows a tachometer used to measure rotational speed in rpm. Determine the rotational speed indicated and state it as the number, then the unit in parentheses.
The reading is 4000 (rpm)
